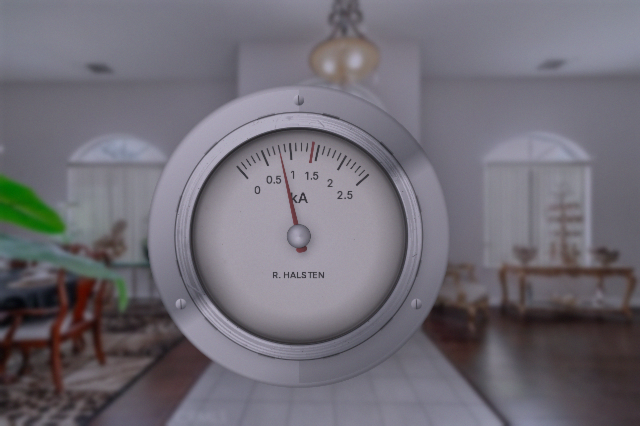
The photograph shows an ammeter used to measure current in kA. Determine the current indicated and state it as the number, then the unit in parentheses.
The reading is 0.8 (kA)
